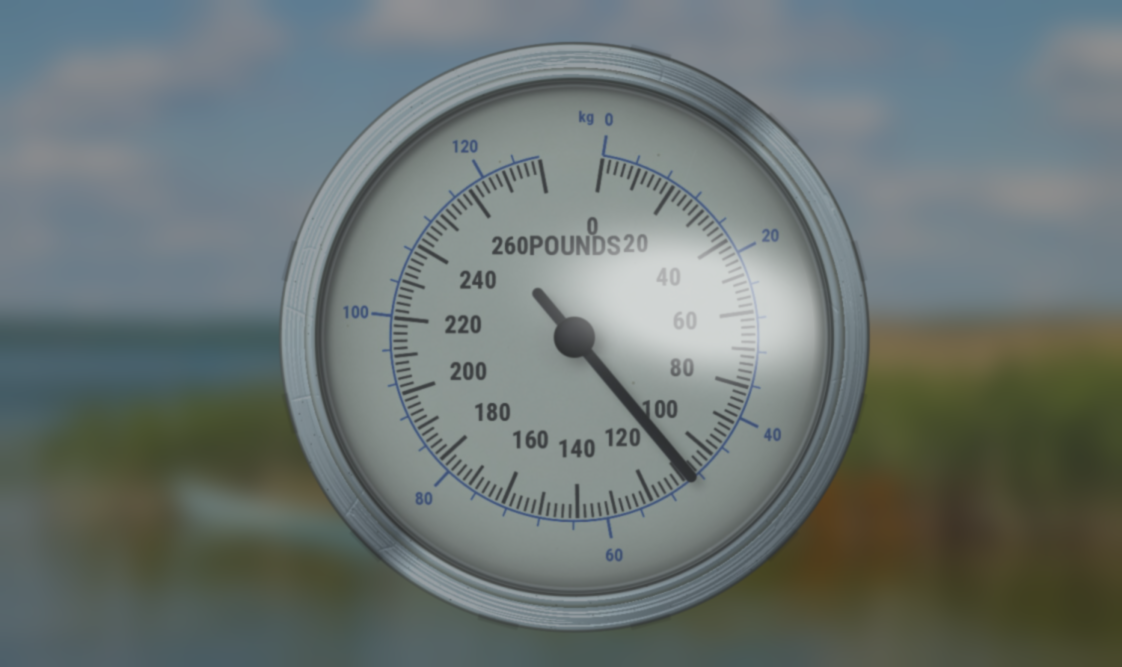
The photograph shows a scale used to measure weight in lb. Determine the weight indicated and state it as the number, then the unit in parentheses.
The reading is 108 (lb)
